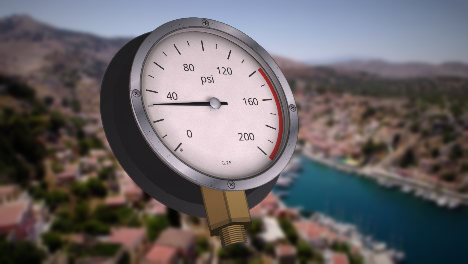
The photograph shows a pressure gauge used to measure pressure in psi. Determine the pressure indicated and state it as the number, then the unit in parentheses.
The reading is 30 (psi)
